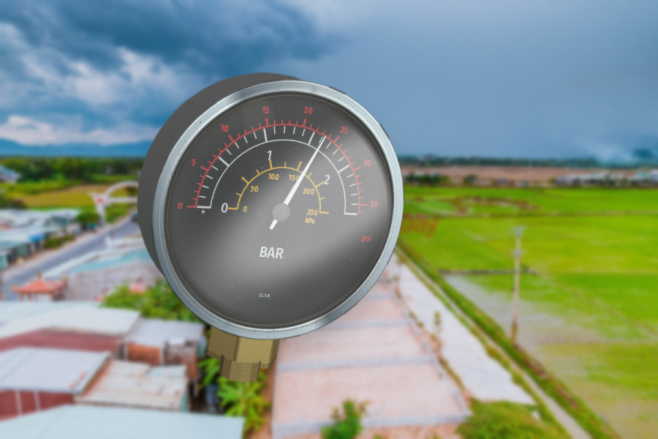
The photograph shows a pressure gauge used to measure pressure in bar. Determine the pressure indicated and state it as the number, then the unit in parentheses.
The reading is 1.6 (bar)
